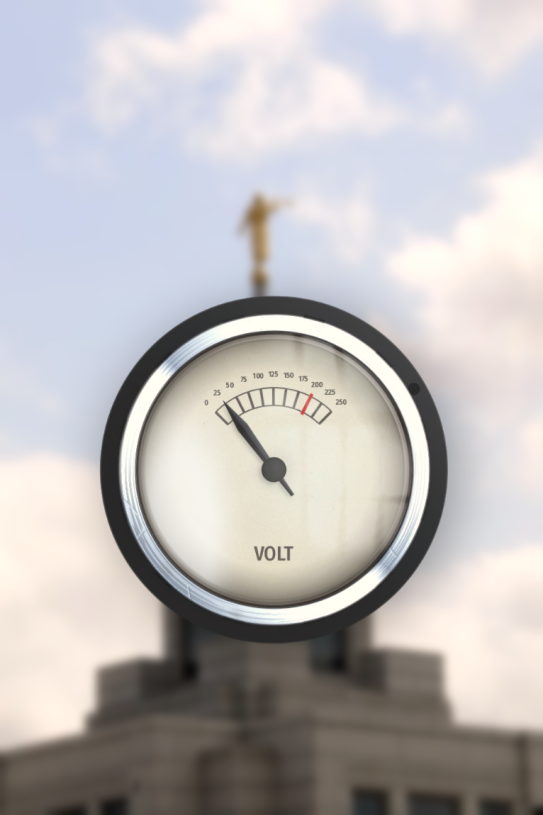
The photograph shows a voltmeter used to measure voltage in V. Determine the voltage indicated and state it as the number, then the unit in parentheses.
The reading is 25 (V)
